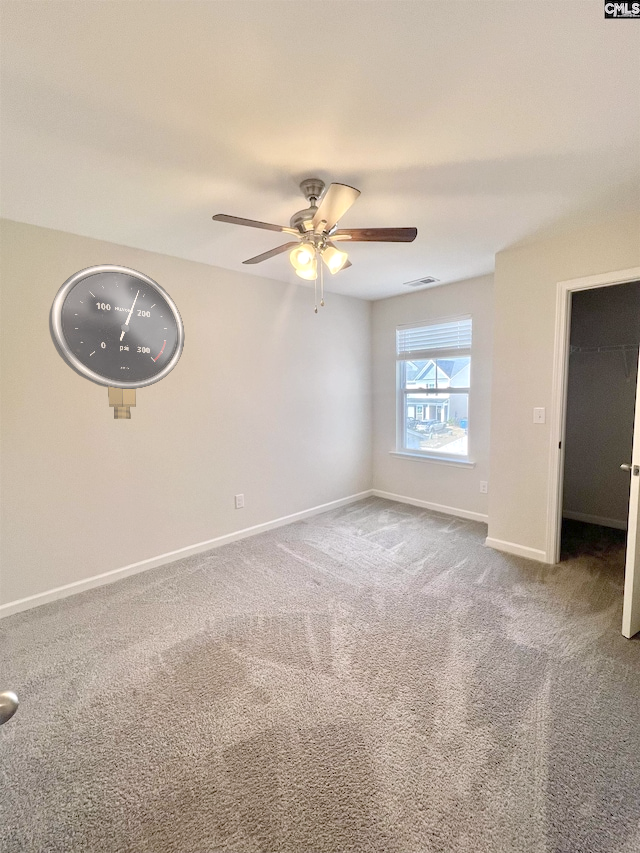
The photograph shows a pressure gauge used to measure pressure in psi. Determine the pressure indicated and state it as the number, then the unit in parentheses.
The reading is 170 (psi)
